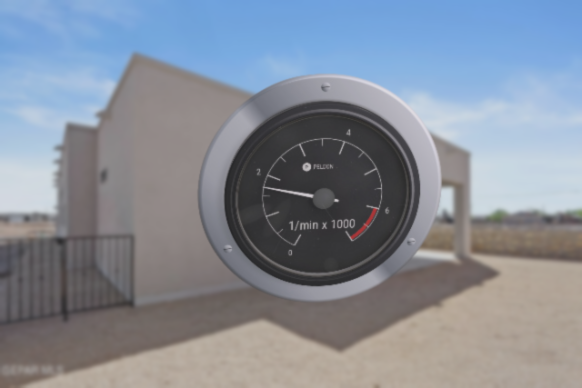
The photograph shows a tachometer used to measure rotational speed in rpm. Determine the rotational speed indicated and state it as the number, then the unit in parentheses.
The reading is 1750 (rpm)
